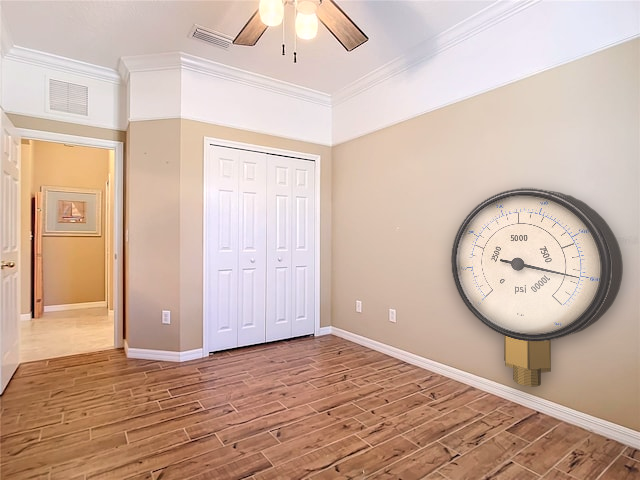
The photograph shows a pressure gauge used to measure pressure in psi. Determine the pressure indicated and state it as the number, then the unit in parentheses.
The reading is 8750 (psi)
